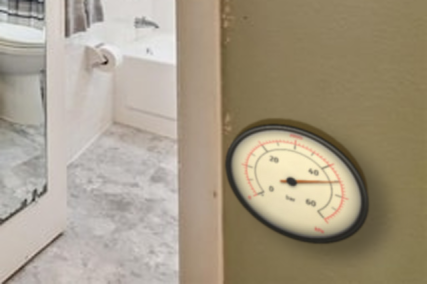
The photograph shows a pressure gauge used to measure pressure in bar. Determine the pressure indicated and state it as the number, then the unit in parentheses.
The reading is 45 (bar)
